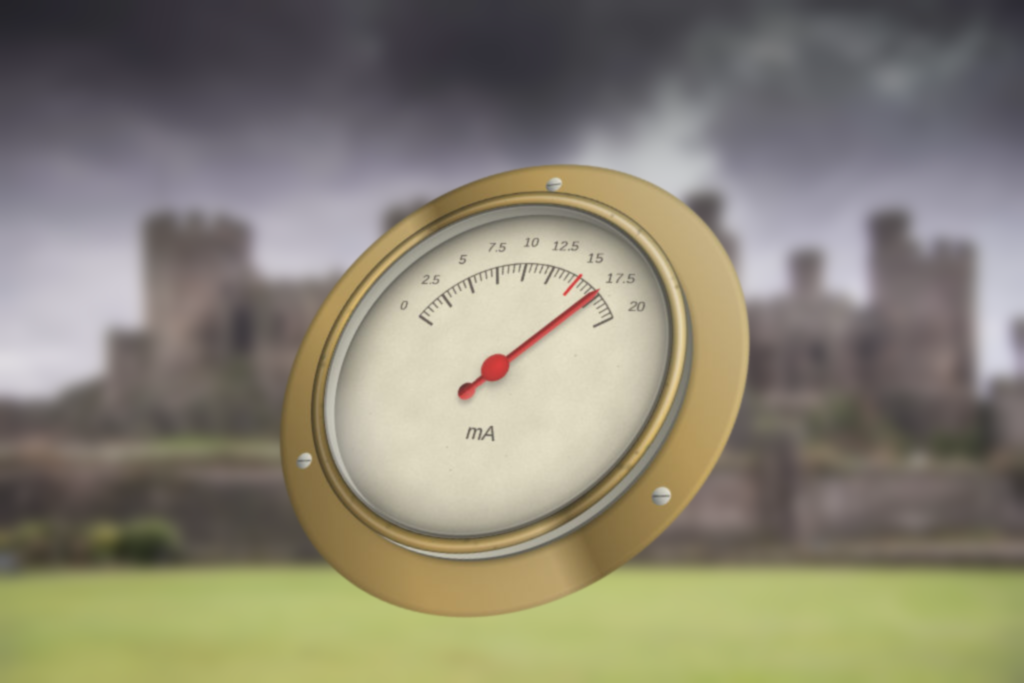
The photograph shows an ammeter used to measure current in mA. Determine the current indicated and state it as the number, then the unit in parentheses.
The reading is 17.5 (mA)
